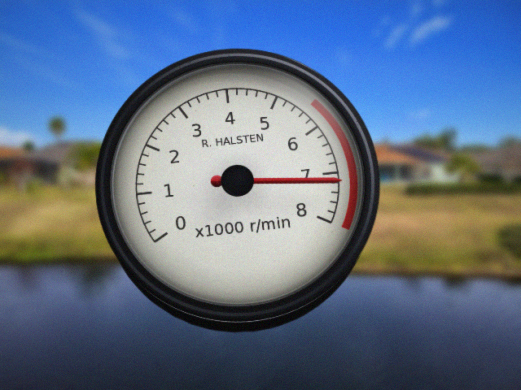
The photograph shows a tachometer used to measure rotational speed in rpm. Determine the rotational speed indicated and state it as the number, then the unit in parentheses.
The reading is 7200 (rpm)
